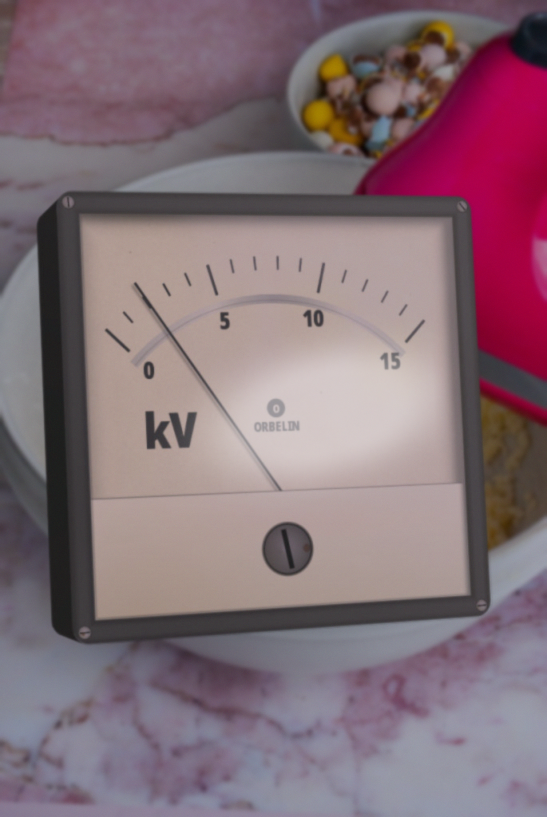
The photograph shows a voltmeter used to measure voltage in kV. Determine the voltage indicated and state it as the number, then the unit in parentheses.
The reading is 2 (kV)
